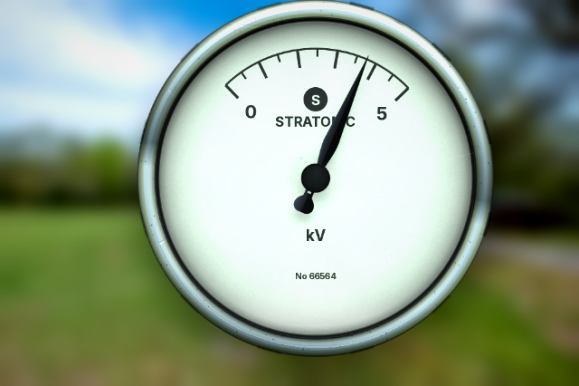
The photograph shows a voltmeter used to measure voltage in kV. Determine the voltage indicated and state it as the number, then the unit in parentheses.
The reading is 3.75 (kV)
